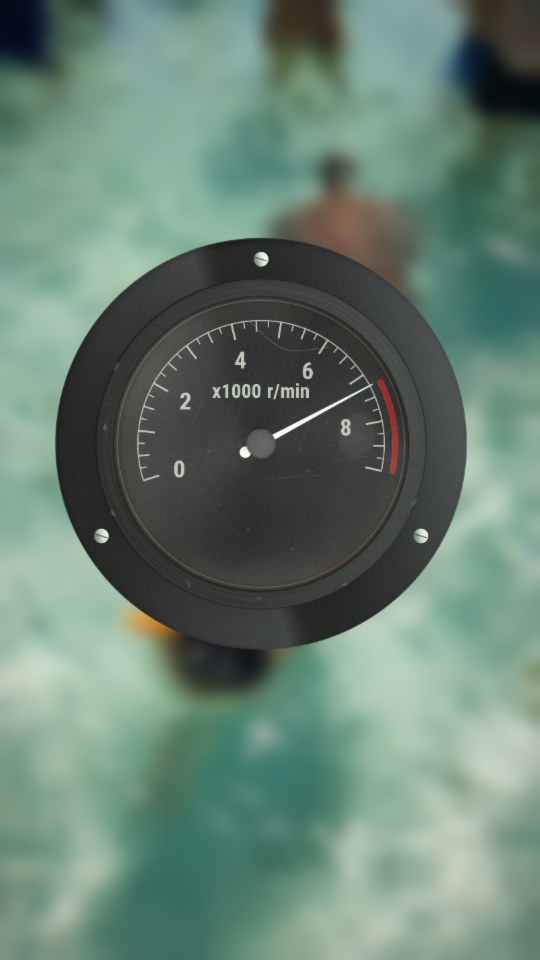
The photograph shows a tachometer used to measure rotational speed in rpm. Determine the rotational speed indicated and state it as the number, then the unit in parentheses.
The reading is 7250 (rpm)
